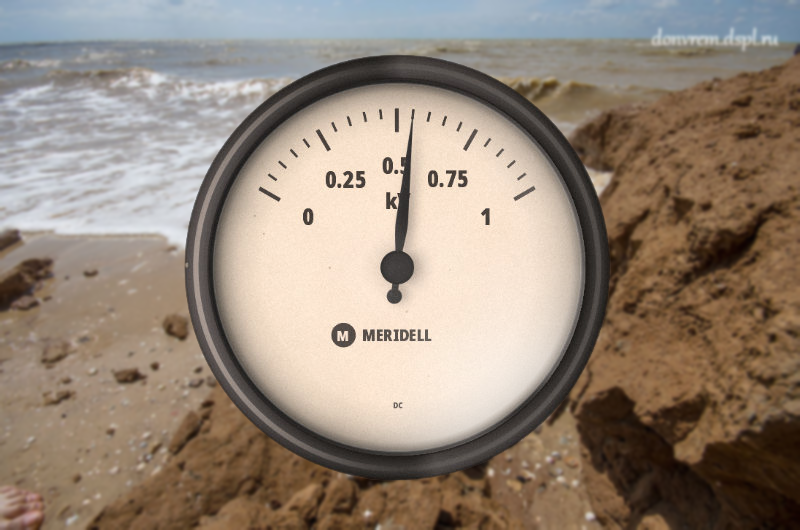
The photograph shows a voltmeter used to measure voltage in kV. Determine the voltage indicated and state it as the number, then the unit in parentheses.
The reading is 0.55 (kV)
